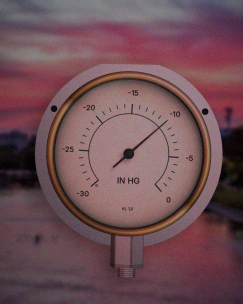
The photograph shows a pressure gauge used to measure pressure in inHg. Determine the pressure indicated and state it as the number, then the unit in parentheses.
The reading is -10 (inHg)
